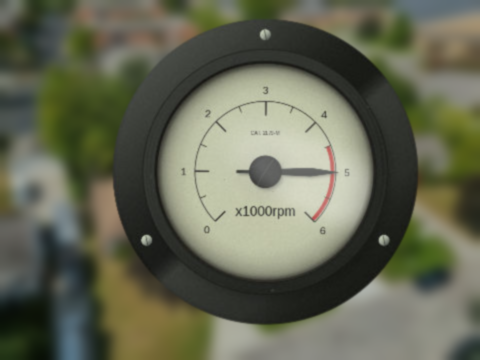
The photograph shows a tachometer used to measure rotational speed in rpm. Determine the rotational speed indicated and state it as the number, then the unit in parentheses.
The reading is 5000 (rpm)
